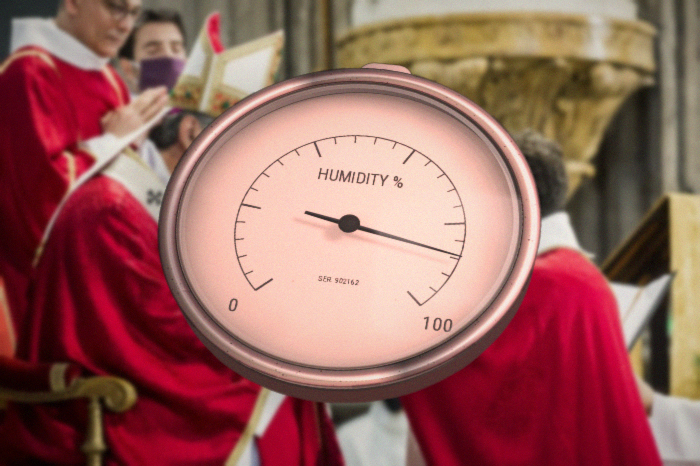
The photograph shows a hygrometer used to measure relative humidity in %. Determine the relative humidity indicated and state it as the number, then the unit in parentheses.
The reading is 88 (%)
